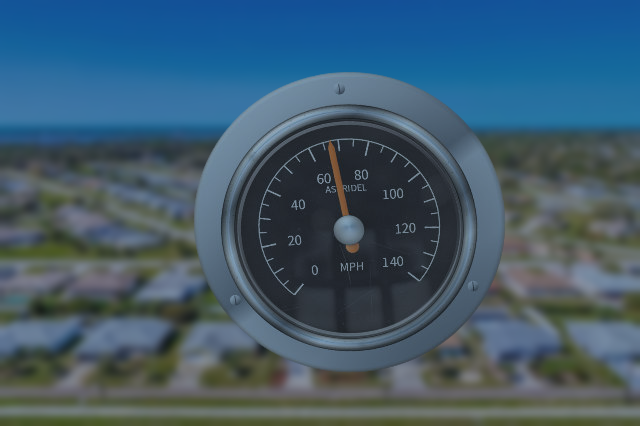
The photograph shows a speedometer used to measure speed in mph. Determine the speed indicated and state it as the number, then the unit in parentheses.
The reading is 67.5 (mph)
